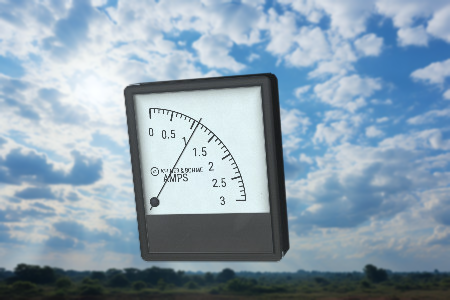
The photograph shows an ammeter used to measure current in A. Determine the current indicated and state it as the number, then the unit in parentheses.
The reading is 1.1 (A)
